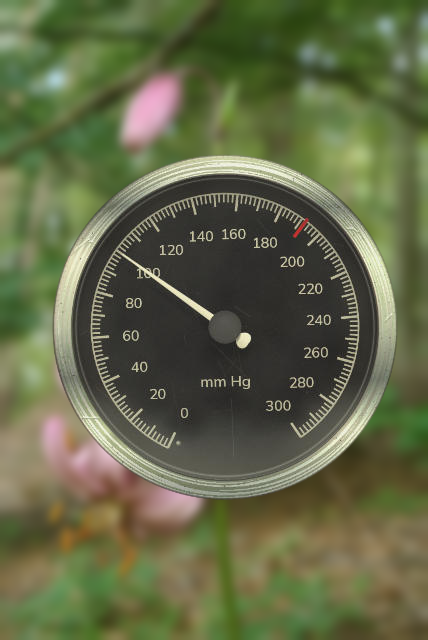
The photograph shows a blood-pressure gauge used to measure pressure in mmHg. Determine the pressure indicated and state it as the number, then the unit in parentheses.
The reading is 100 (mmHg)
